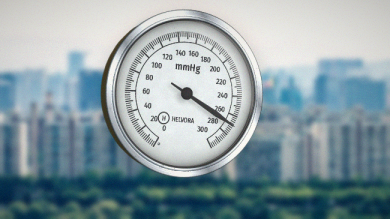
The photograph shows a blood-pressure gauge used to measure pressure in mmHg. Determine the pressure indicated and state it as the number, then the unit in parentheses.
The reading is 270 (mmHg)
